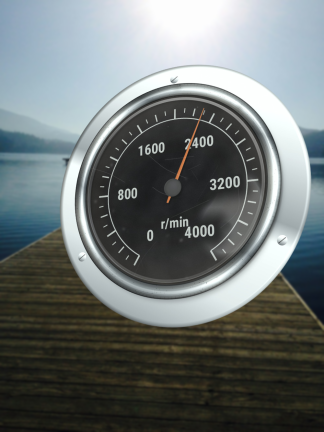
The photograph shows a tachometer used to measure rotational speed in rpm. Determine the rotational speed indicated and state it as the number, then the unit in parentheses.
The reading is 2300 (rpm)
